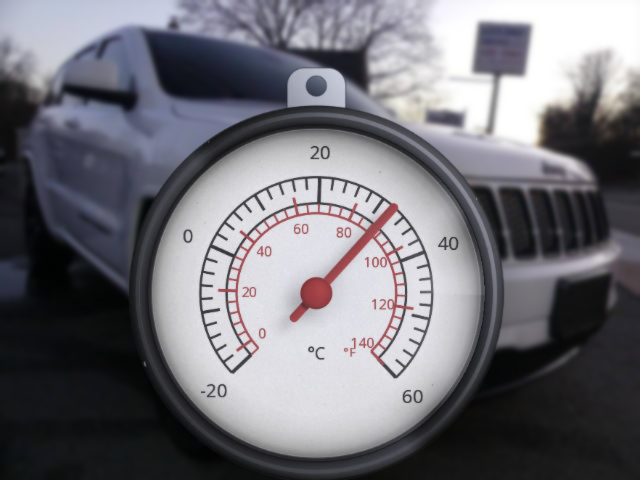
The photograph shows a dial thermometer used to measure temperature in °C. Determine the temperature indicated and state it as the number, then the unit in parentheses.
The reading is 32 (°C)
